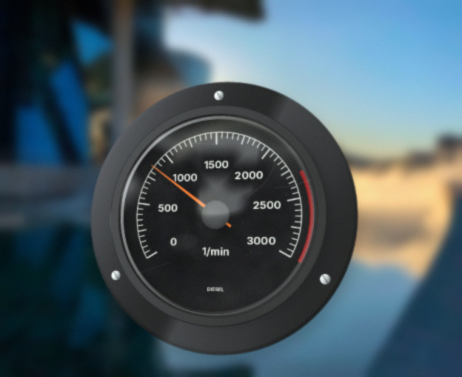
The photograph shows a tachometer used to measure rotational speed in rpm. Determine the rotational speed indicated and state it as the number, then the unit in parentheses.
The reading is 850 (rpm)
